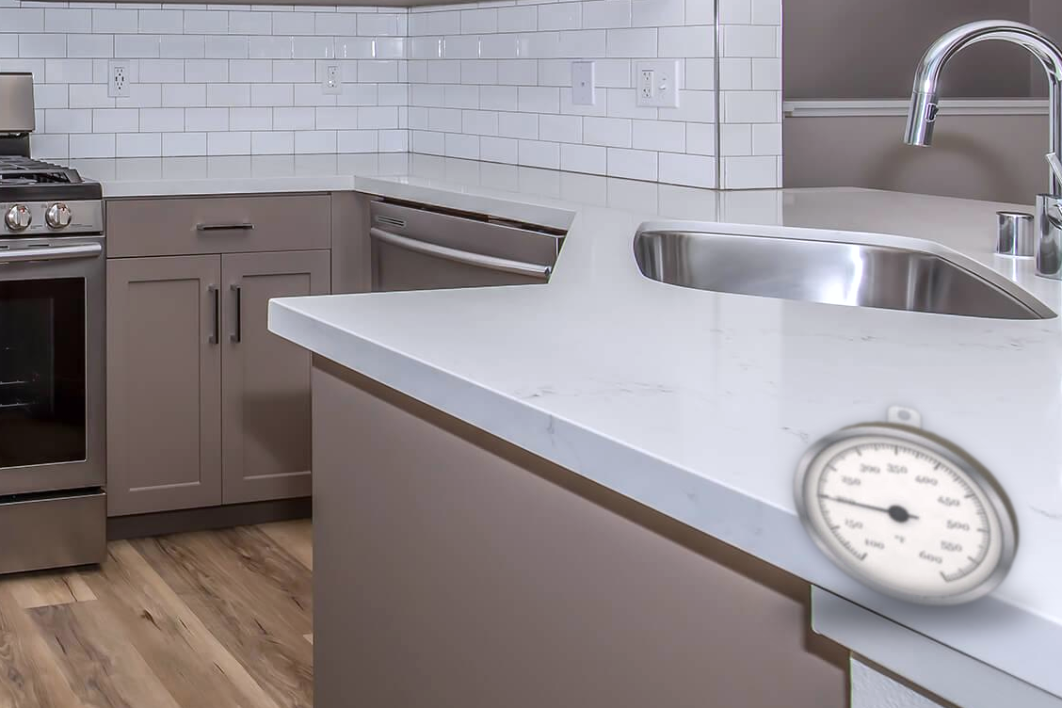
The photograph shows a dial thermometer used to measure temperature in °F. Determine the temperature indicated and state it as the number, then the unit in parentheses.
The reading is 200 (°F)
